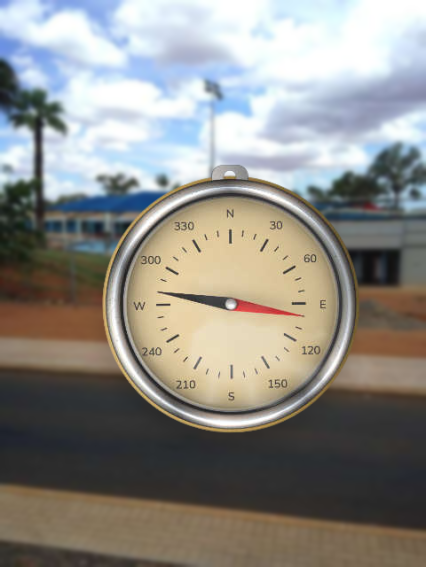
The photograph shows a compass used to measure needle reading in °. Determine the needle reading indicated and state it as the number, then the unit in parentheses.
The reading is 100 (°)
